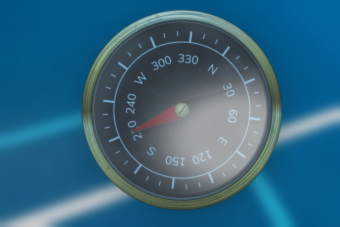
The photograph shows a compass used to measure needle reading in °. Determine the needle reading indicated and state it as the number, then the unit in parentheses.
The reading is 210 (°)
